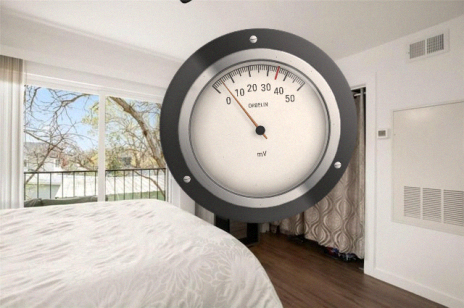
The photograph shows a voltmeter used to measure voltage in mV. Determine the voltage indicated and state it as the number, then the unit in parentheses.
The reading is 5 (mV)
